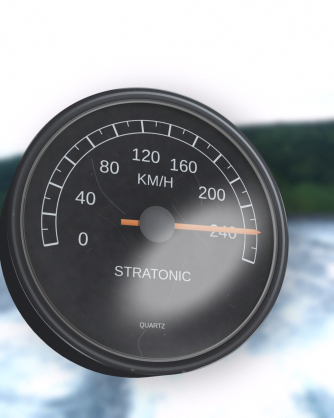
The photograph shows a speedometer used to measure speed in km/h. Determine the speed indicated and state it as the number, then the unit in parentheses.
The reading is 240 (km/h)
